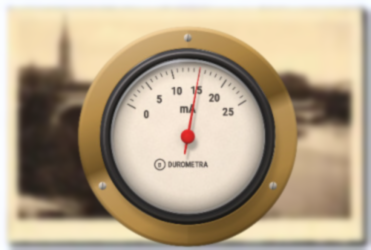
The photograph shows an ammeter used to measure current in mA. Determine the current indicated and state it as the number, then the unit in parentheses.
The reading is 15 (mA)
